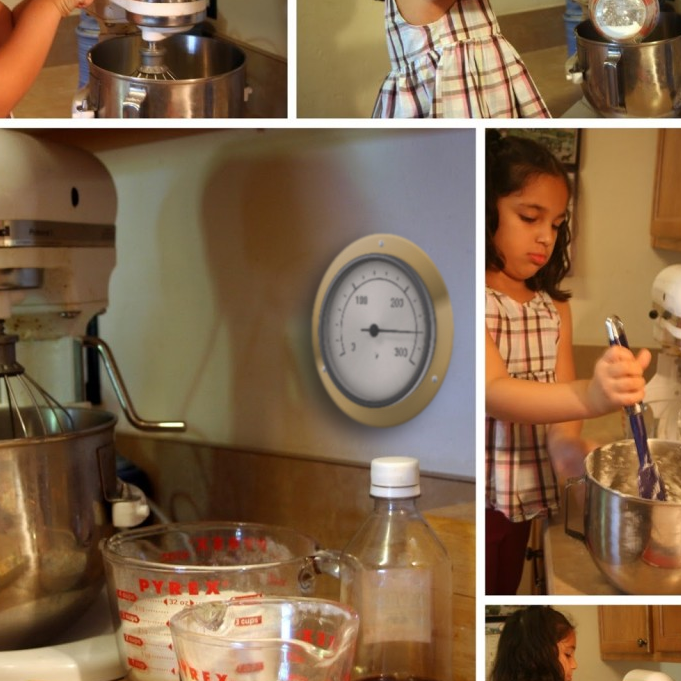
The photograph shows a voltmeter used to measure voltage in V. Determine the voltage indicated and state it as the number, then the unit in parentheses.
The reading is 260 (V)
